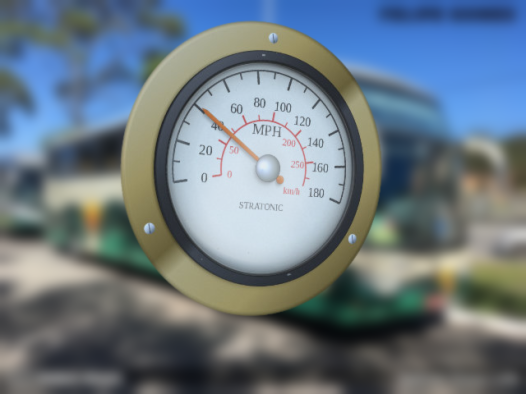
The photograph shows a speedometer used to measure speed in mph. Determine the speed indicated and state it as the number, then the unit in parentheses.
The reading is 40 (mph)
